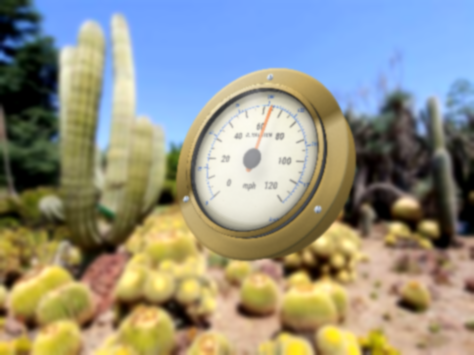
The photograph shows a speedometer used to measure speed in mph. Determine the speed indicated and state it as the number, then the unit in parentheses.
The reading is 65 (mph)
